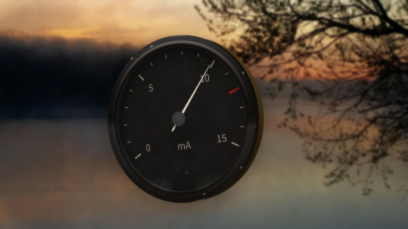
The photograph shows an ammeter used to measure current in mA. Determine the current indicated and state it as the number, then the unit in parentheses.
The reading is 10 (mA)
